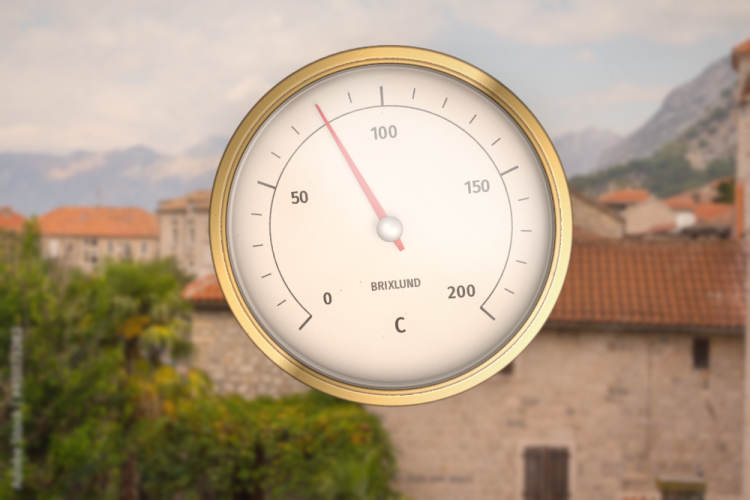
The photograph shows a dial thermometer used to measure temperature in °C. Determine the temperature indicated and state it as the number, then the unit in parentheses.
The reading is 80 (°C)
